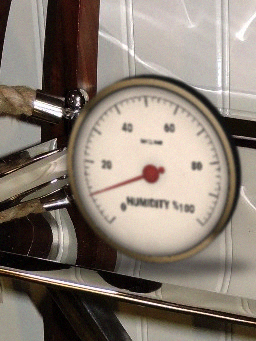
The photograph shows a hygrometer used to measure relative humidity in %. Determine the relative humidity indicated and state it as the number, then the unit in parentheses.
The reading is 10 (%)
